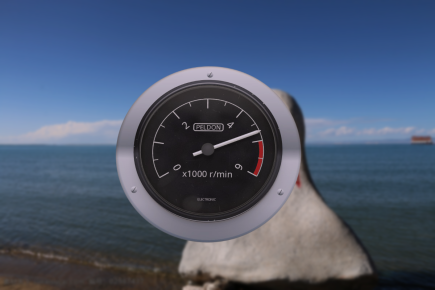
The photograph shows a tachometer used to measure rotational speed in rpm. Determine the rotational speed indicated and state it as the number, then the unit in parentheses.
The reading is 4750 (rpm)
